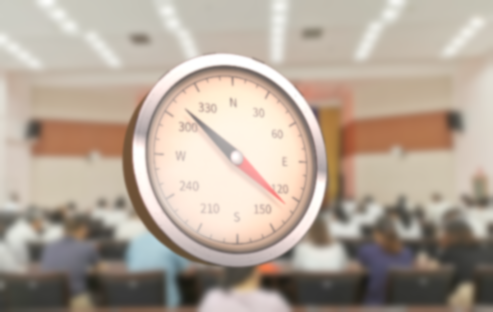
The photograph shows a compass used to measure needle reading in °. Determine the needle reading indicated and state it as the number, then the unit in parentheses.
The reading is 130 (°)
